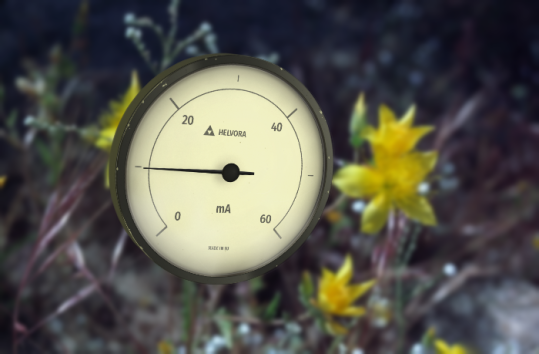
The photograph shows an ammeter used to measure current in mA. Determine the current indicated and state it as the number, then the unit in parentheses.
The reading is 10 (mA)
